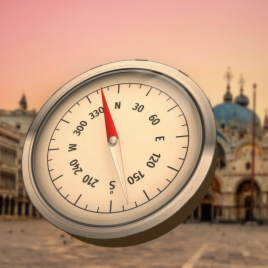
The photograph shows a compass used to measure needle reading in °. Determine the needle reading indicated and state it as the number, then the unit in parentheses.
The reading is 345 (°)
